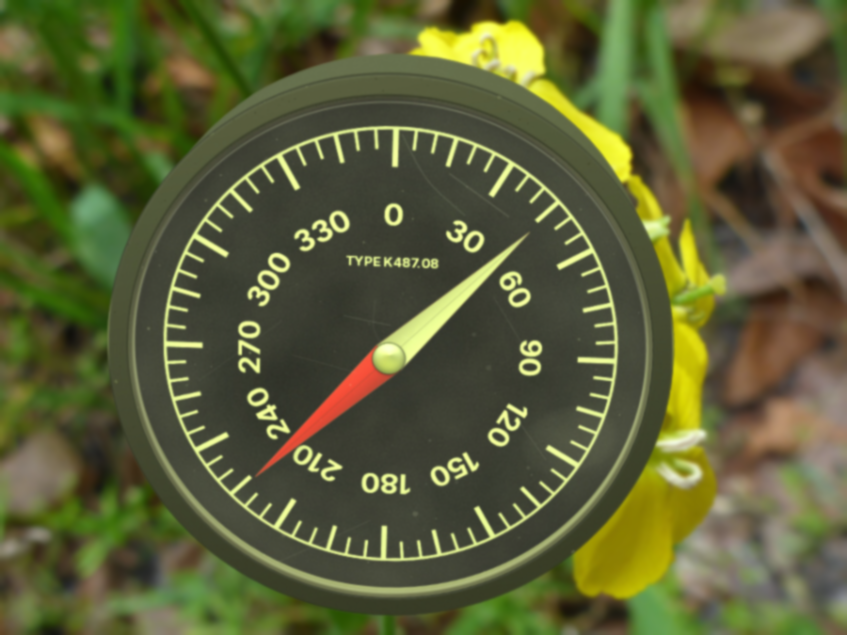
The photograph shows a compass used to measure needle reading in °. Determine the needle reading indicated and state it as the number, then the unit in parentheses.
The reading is 225 (°)
